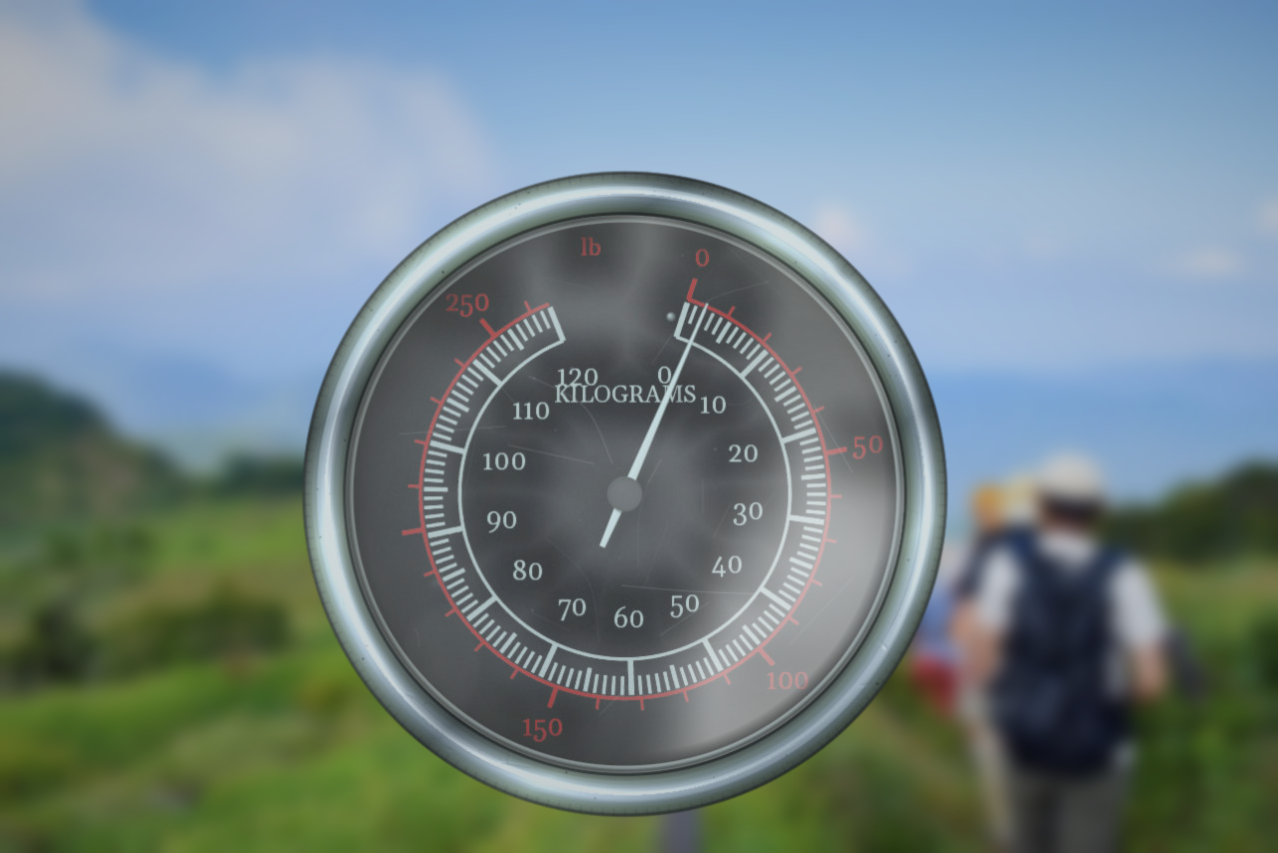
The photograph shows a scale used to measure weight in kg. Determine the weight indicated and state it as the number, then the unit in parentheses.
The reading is 2 (kg)
